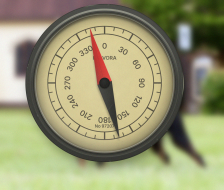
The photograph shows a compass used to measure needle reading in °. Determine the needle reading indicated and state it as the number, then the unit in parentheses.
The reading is 345 (°)
